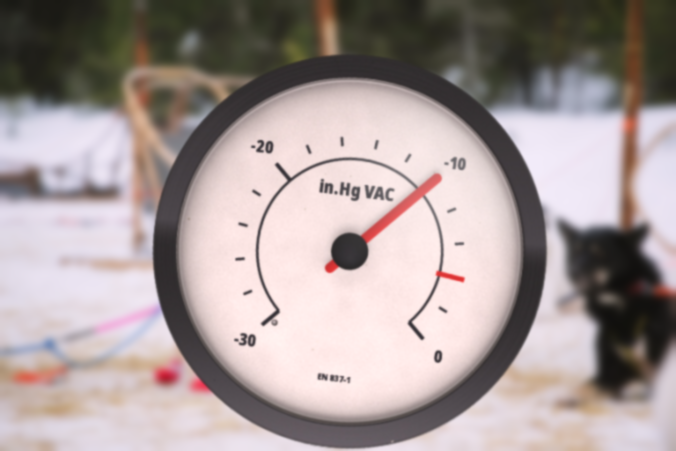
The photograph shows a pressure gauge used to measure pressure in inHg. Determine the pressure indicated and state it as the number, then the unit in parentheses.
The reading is -10 (inHg)
